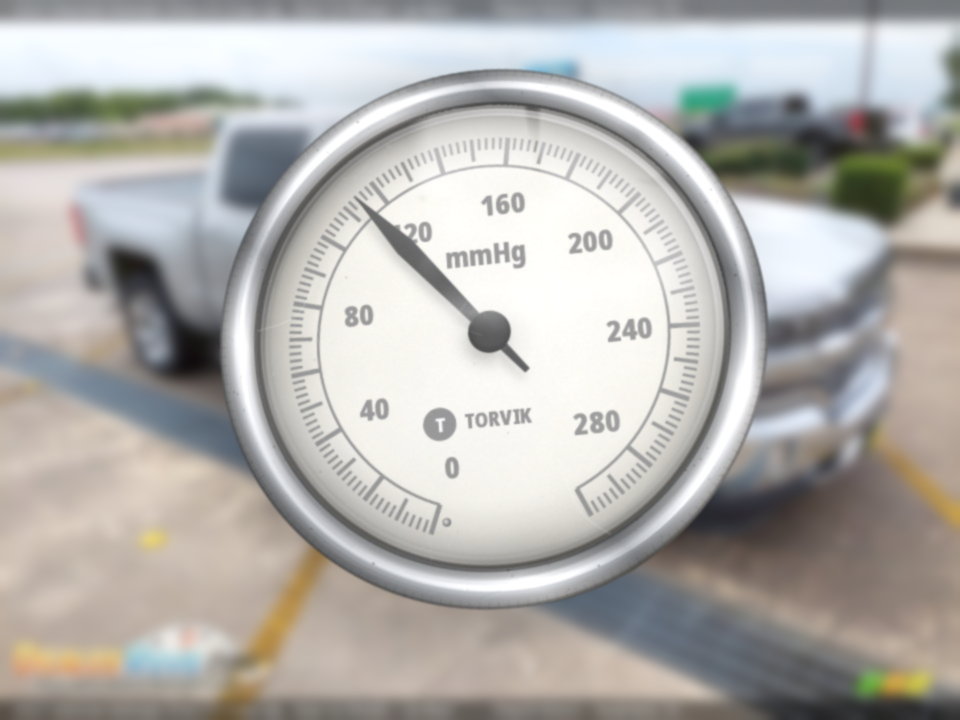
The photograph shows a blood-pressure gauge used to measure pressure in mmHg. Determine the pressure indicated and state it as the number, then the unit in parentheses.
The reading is 114 (mmHg)
